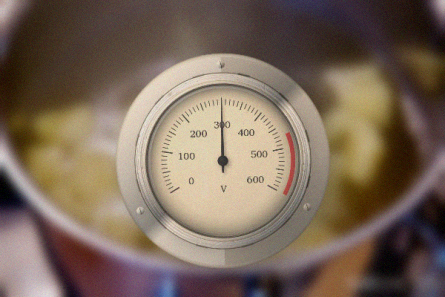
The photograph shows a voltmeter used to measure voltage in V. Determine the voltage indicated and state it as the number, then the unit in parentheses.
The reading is 300 (V)
